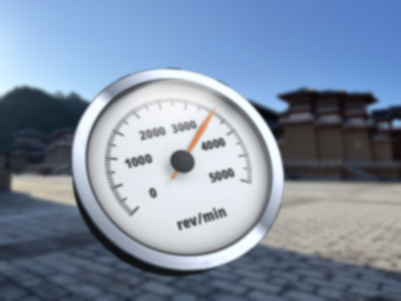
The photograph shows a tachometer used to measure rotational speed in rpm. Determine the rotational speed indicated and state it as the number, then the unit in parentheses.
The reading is 3500 (rpm)
